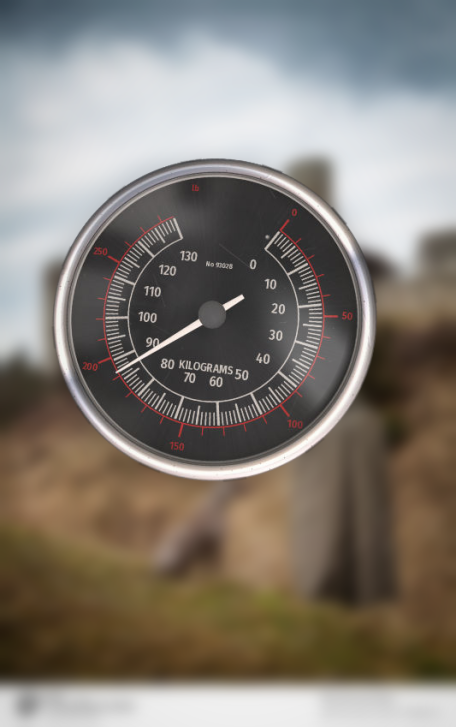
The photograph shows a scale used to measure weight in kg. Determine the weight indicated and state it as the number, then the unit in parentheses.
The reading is 87 (kg)
